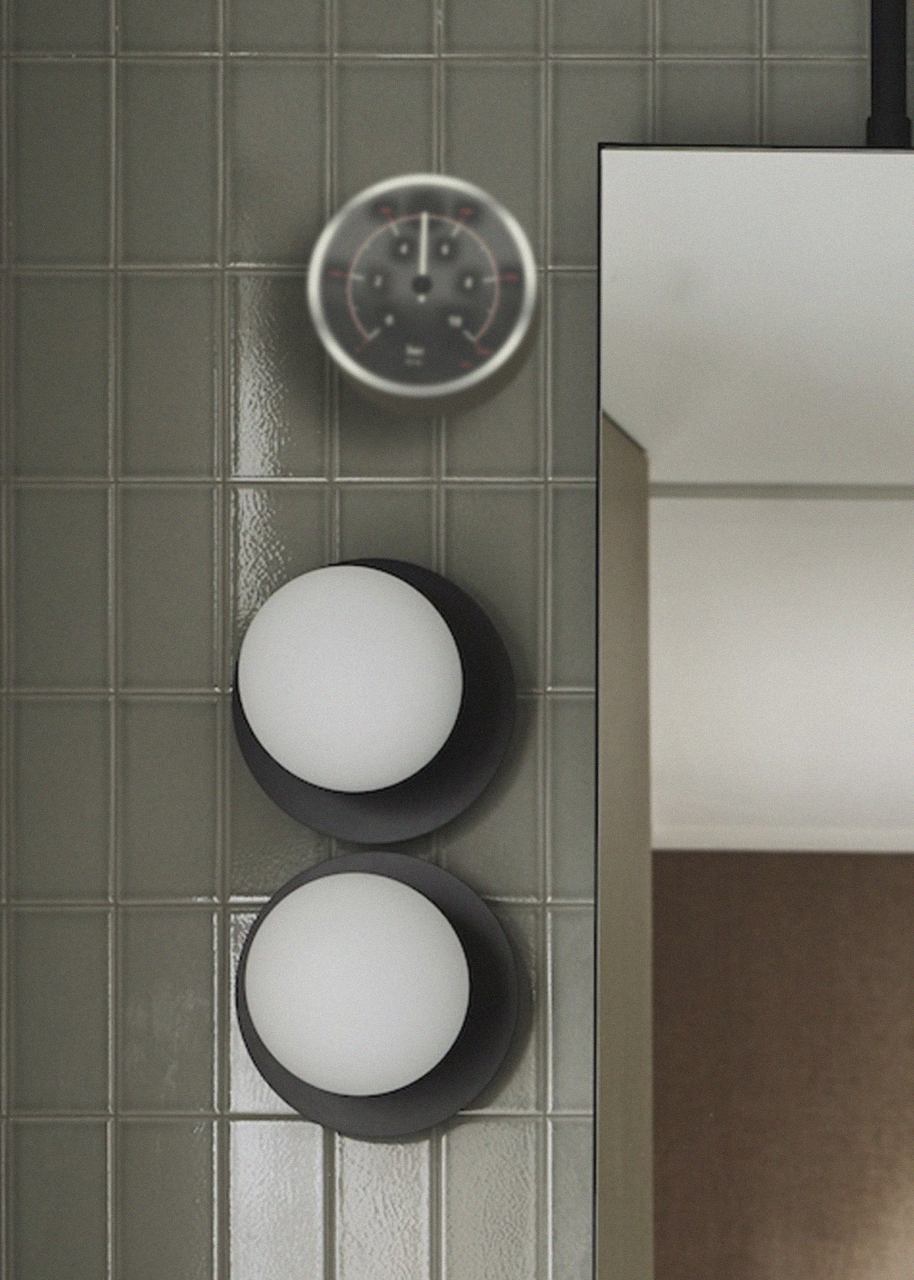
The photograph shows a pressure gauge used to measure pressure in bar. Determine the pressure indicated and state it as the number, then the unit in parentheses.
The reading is 5 (bar)
